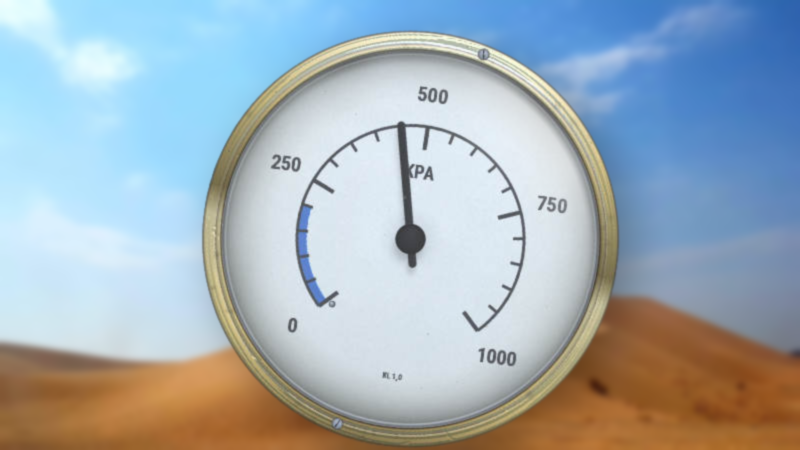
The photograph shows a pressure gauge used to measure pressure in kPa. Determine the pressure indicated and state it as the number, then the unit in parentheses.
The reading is 450 (kPa)
